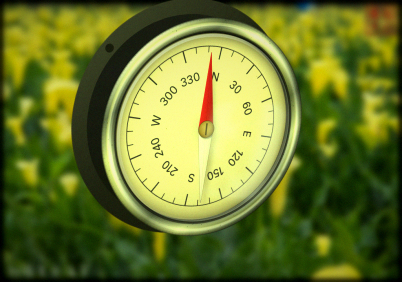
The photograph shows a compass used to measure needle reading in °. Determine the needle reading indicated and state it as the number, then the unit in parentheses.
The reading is 350 (°)
